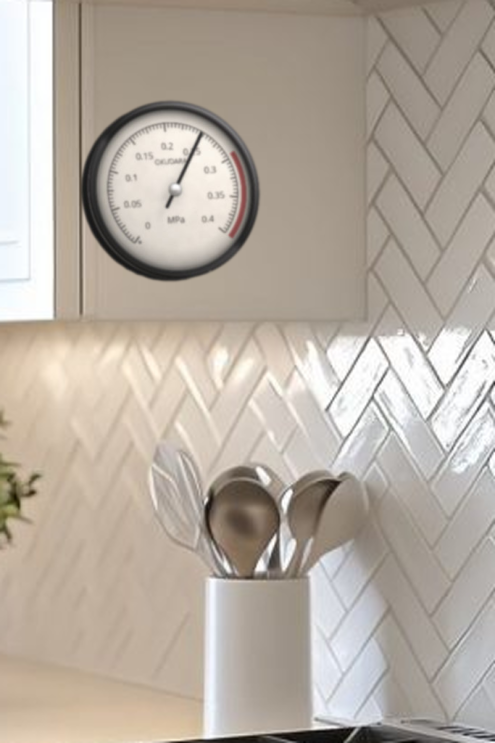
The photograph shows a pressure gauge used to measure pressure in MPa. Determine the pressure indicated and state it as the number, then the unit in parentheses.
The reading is 0.25 (MPa)
